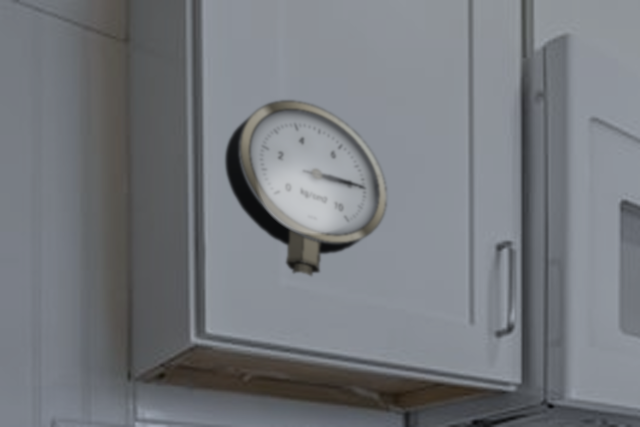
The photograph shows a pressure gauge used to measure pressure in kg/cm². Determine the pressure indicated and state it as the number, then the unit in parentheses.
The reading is 8 (kg/cm²)
